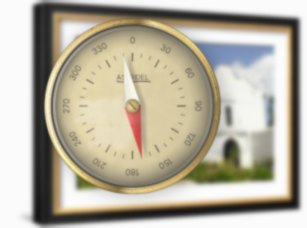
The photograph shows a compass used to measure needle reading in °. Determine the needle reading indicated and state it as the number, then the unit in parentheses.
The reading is 170 (°)
